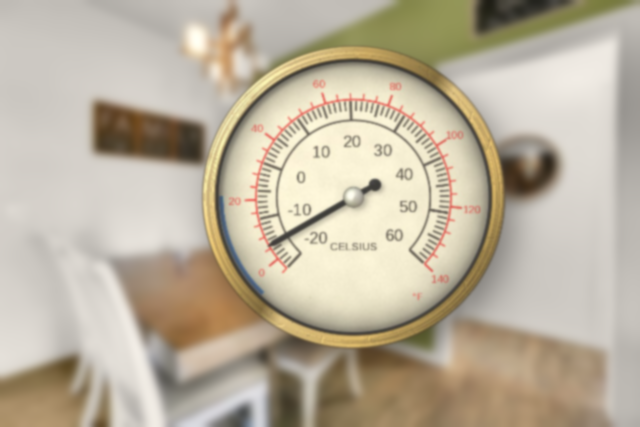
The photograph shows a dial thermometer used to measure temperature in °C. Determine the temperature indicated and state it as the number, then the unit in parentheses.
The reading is -15 (°C)
